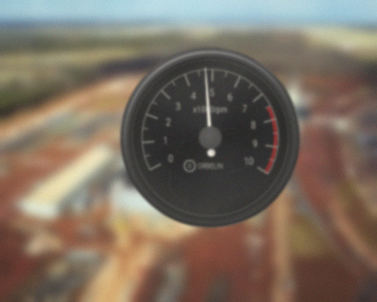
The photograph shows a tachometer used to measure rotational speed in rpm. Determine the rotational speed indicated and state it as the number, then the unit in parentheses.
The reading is 4750 (rpm)
